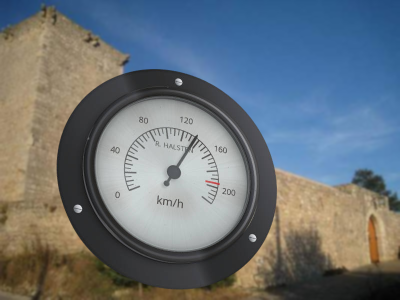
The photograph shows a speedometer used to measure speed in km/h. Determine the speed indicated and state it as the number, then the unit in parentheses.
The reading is 135 (km/h)
